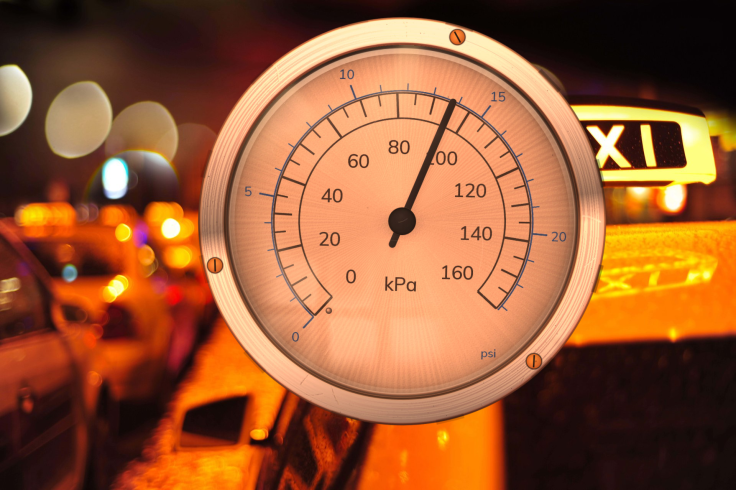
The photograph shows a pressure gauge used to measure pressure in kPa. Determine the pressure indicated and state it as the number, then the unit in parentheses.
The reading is 95 (kPa)
